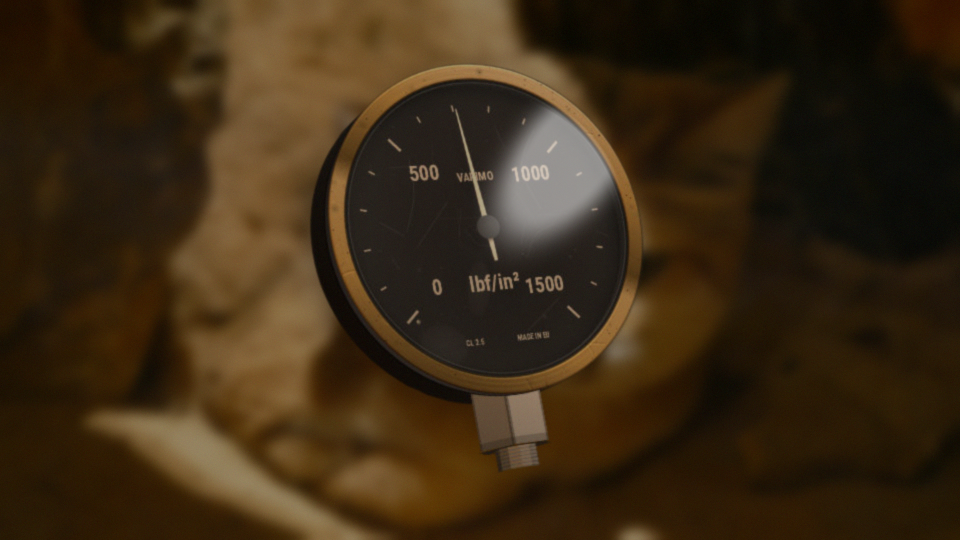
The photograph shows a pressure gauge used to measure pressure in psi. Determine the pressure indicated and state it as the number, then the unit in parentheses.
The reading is 700 (psi)
